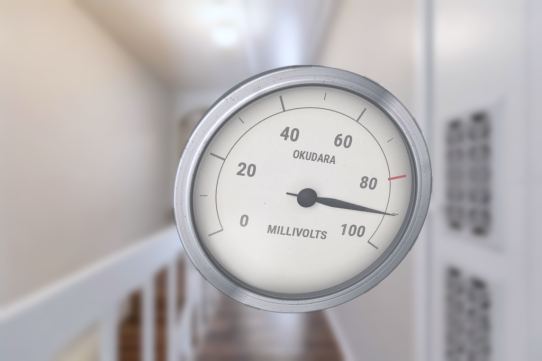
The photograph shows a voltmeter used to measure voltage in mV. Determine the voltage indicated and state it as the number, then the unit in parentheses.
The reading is 90 (mV)
